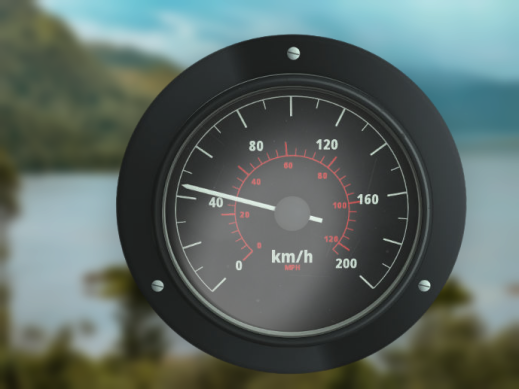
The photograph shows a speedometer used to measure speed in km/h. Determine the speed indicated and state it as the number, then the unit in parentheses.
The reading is 45 (km/h)
